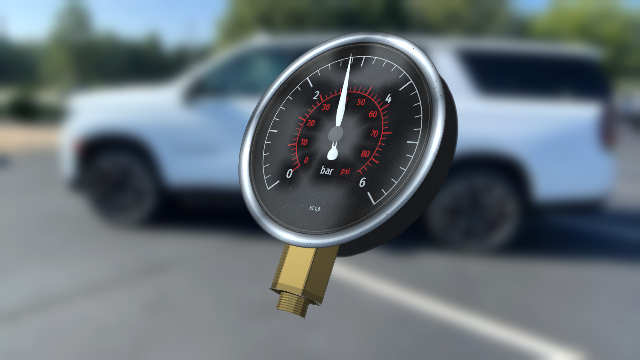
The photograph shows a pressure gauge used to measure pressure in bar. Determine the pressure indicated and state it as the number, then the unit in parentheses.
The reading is 2.8 (bar)
